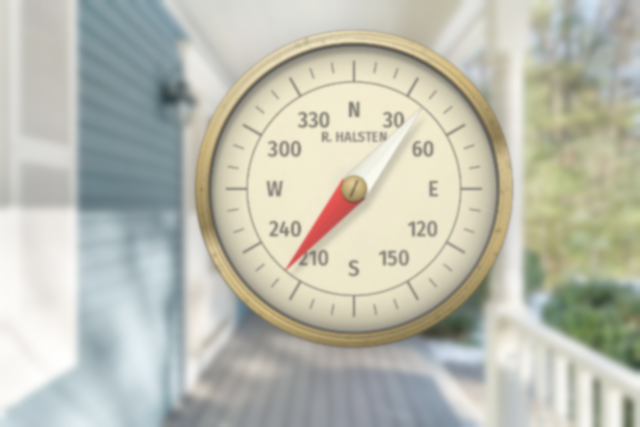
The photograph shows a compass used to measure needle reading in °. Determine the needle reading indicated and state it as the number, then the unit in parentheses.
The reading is 220 (°)
